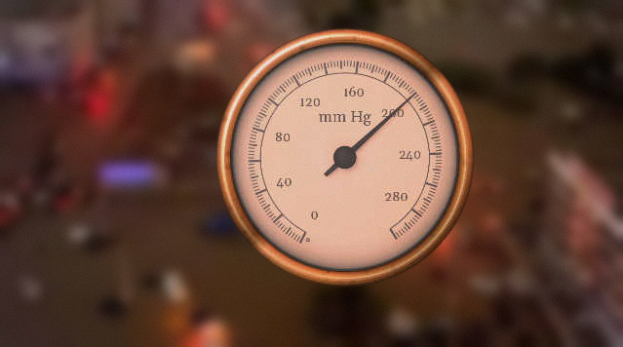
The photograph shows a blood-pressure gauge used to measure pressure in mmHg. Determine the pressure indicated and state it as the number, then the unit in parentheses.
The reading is 200 (mmHg)
